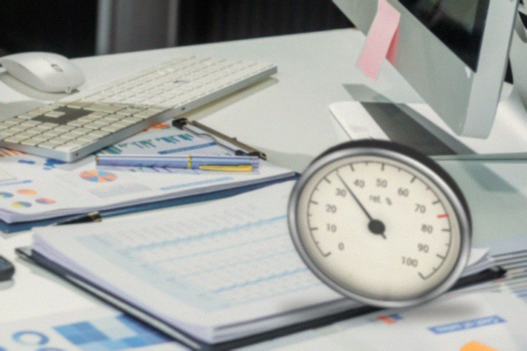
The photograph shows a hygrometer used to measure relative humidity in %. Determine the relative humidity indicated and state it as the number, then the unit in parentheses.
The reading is 35 (%)
